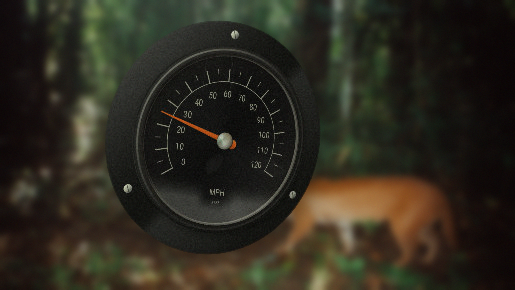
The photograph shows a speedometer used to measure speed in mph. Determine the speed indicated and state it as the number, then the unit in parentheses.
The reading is 25 (mph)
